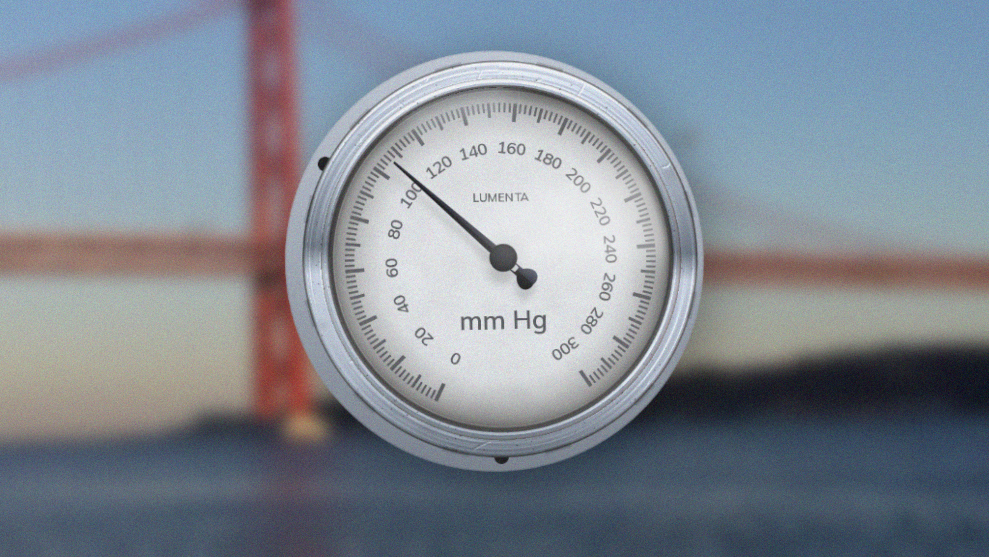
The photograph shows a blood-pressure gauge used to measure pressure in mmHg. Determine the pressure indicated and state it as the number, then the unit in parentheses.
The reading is 106 (mmHg)
